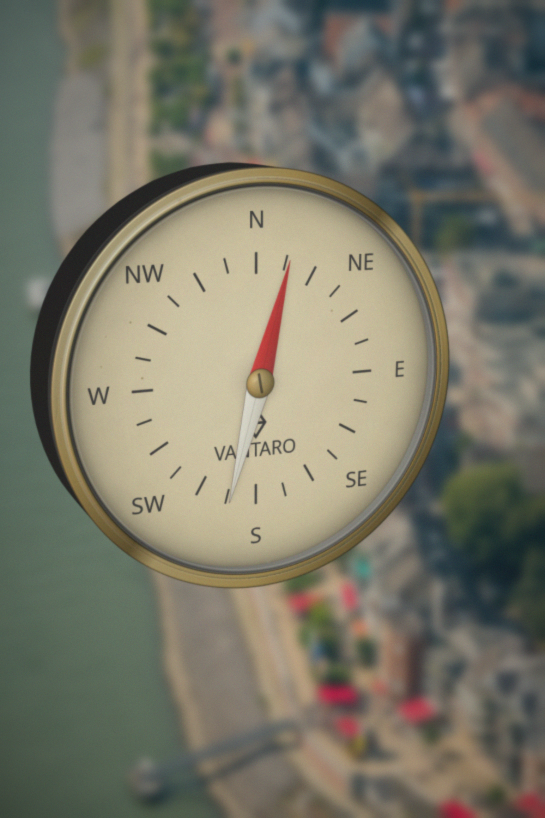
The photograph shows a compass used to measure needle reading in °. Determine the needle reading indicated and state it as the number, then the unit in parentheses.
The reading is 15 (°)
